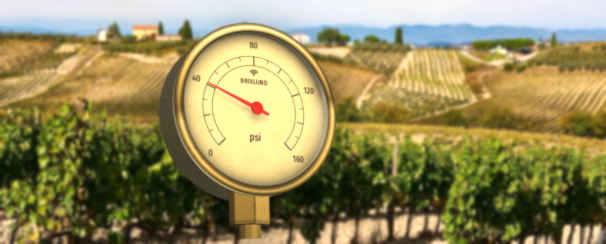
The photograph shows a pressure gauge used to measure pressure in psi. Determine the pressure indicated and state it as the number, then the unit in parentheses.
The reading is 40 (psi)
